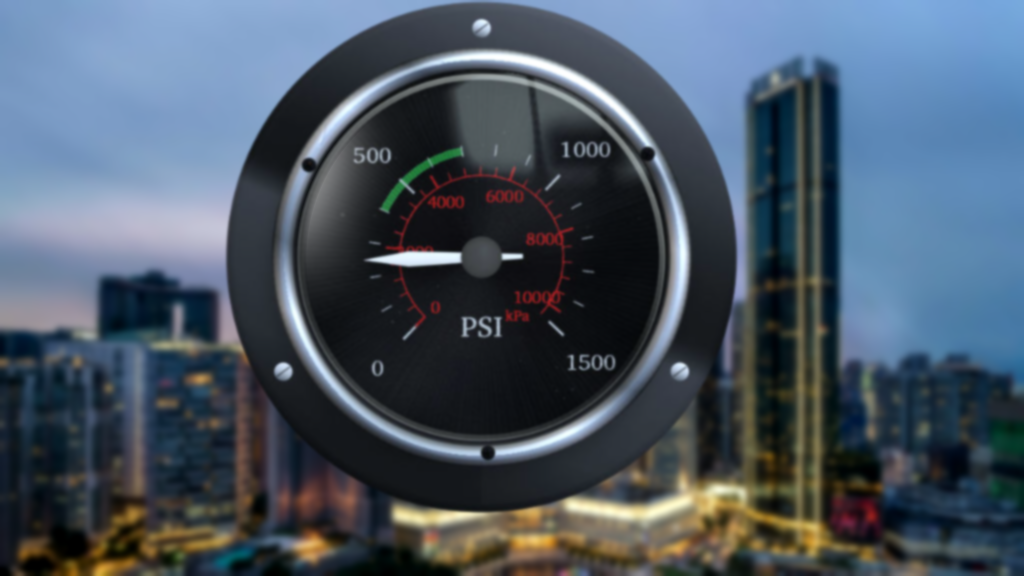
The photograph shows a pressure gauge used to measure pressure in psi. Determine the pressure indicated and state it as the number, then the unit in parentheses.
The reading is 250 (psi)
